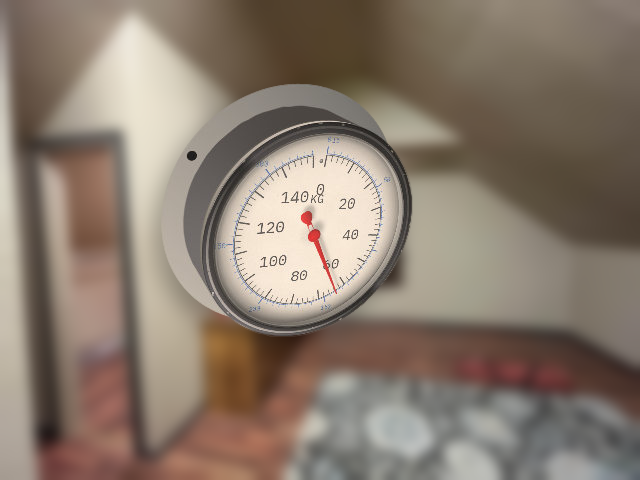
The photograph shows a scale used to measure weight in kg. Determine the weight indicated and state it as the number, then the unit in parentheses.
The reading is 64 (kg)
